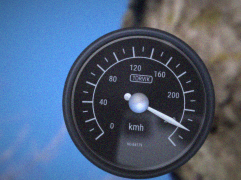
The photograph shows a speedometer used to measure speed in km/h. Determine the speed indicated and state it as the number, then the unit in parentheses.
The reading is 240 (km/h)
